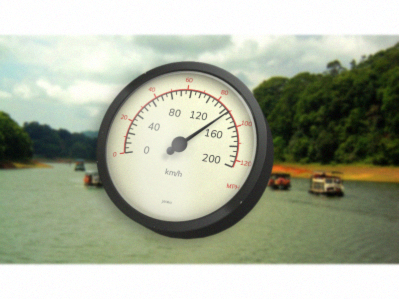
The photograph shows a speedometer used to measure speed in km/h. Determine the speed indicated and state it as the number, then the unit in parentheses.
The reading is 145 (km/h)
